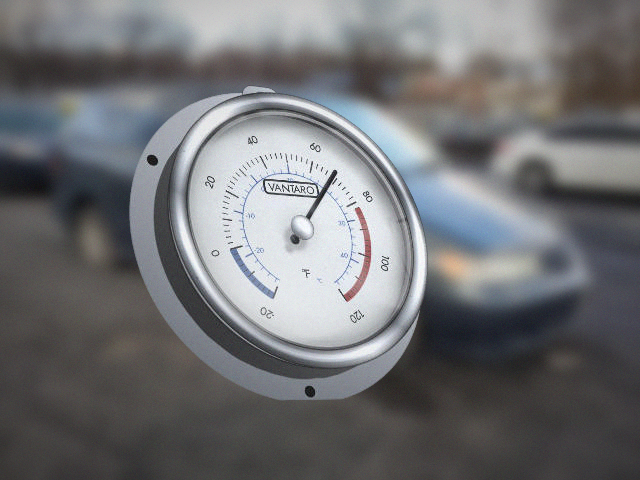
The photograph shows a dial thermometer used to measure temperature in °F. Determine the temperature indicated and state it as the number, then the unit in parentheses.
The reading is 68 (°F)
